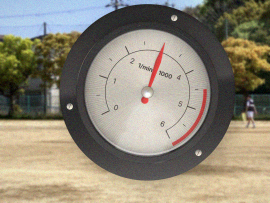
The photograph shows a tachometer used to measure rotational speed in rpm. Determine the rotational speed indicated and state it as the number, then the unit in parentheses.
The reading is 3000 (rpm)
